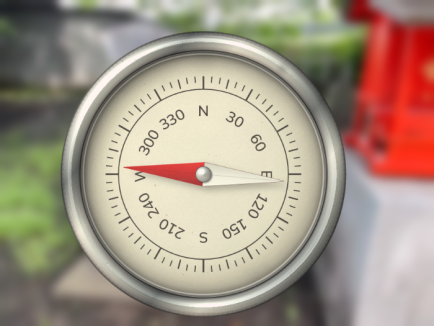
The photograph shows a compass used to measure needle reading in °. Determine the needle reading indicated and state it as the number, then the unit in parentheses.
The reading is 275 (°)
